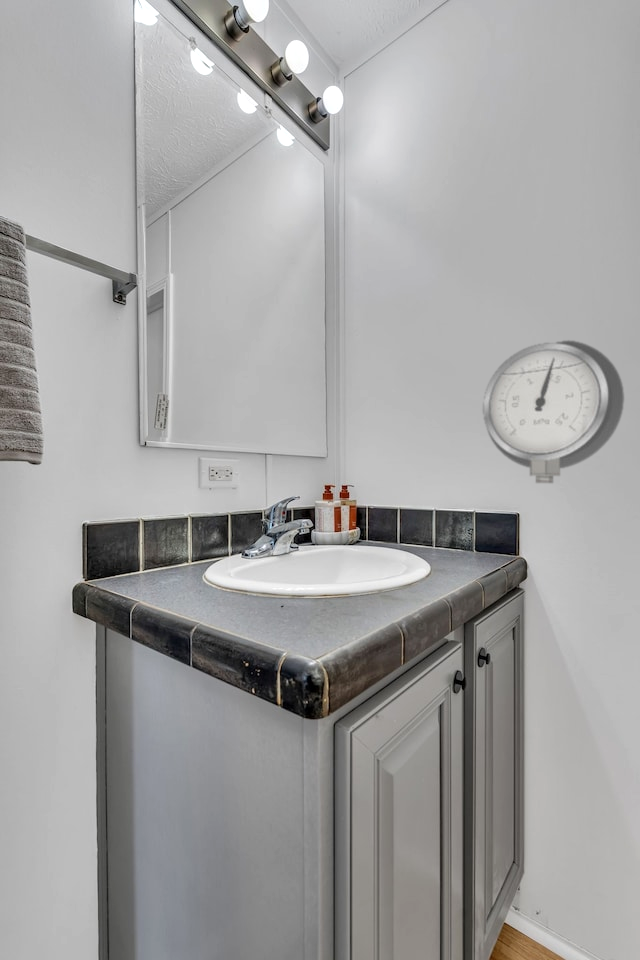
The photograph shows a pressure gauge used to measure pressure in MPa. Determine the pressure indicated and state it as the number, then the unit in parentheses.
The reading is 1.4 (MPa)
